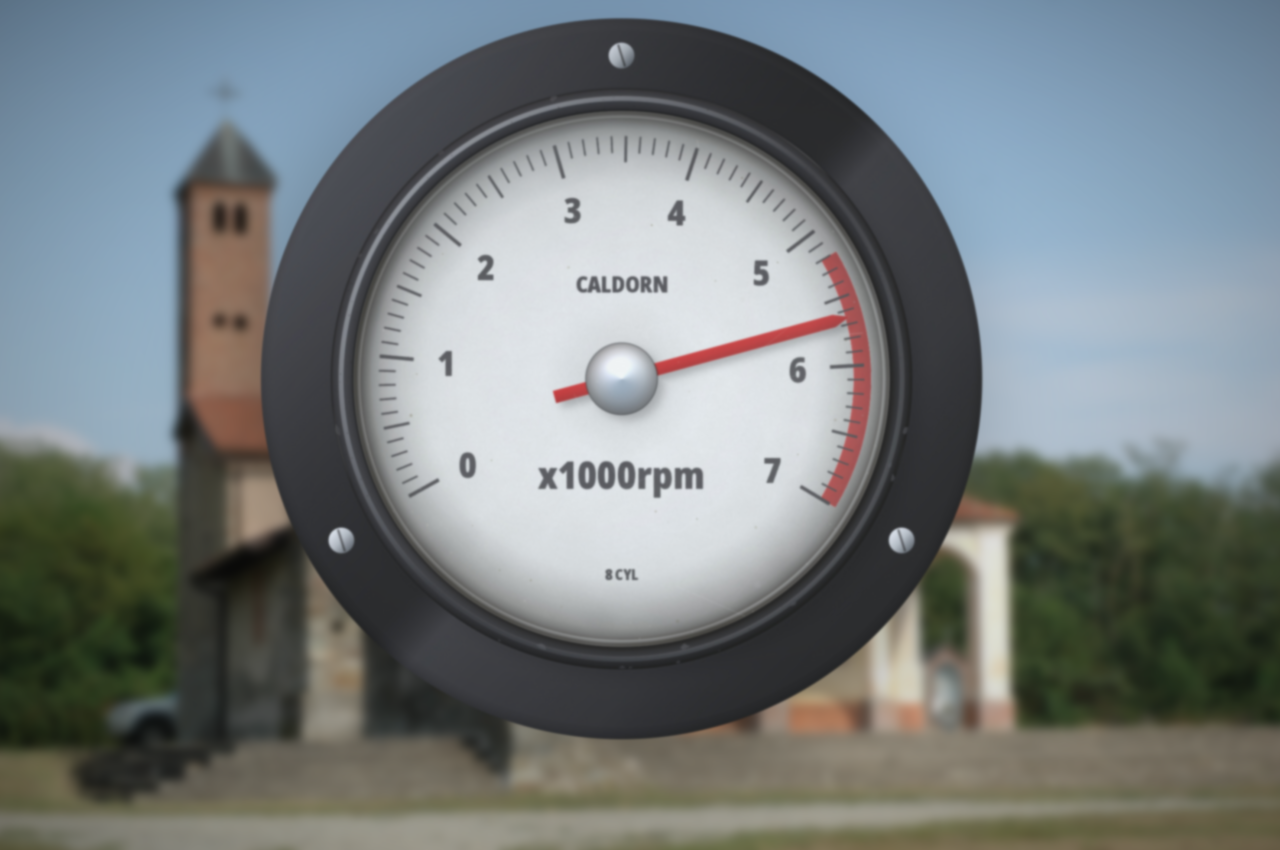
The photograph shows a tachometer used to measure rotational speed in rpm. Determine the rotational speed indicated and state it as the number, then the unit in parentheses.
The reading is 5650 (rpm)
